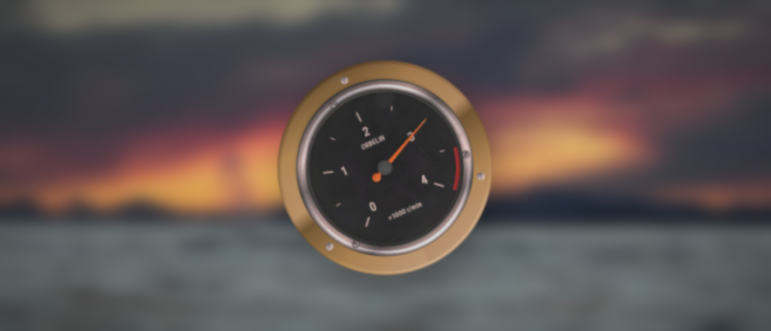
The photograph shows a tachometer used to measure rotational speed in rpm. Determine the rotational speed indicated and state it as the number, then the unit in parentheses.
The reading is 3000 (rpm)
